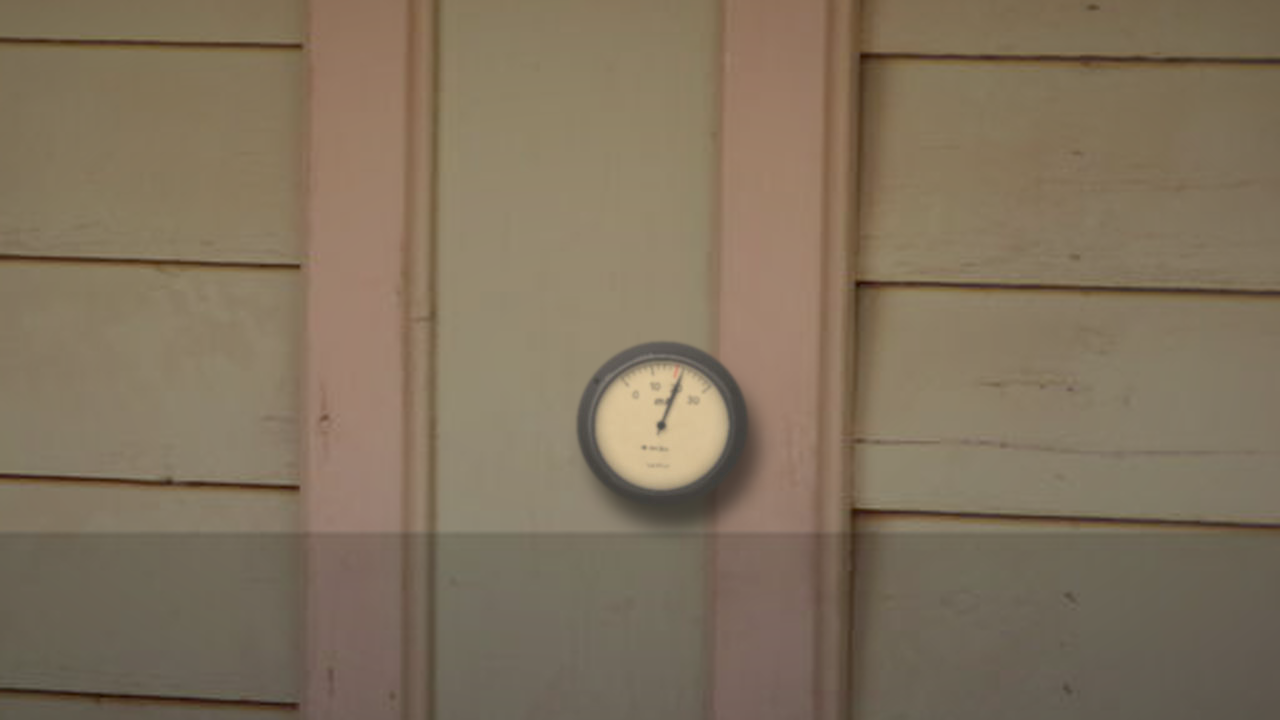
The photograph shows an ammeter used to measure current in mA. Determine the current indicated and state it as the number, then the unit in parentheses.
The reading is 20 (mA)
